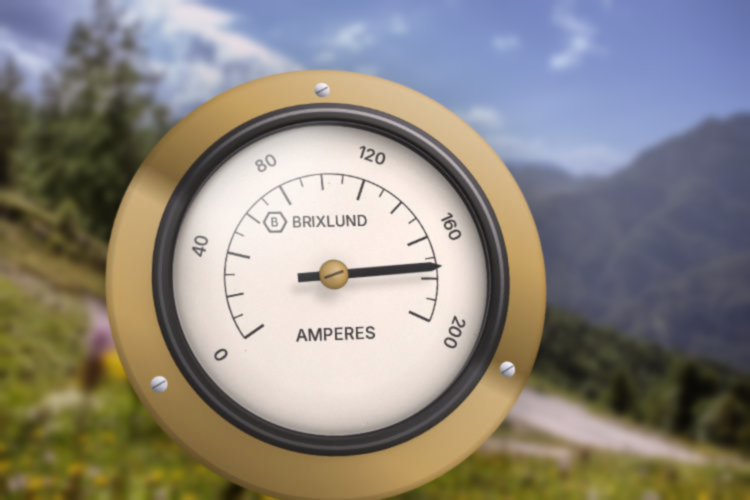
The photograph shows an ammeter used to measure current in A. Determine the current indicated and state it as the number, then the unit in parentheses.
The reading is 175 (A)
